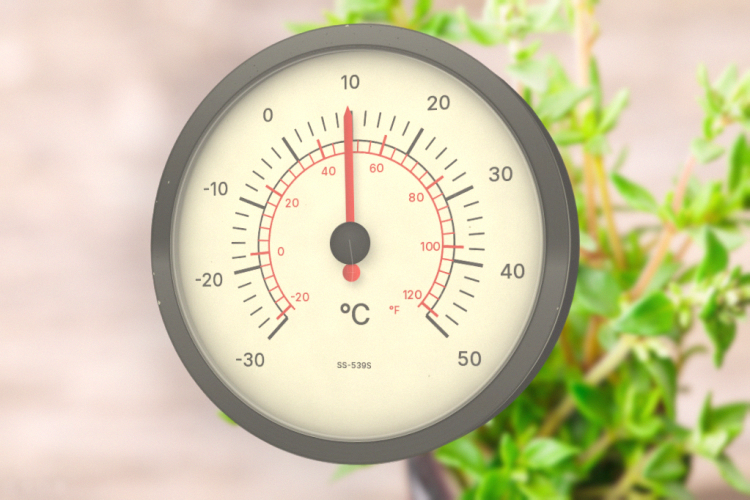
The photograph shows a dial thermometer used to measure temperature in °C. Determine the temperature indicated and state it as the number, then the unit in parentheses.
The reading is 10 (°C)
